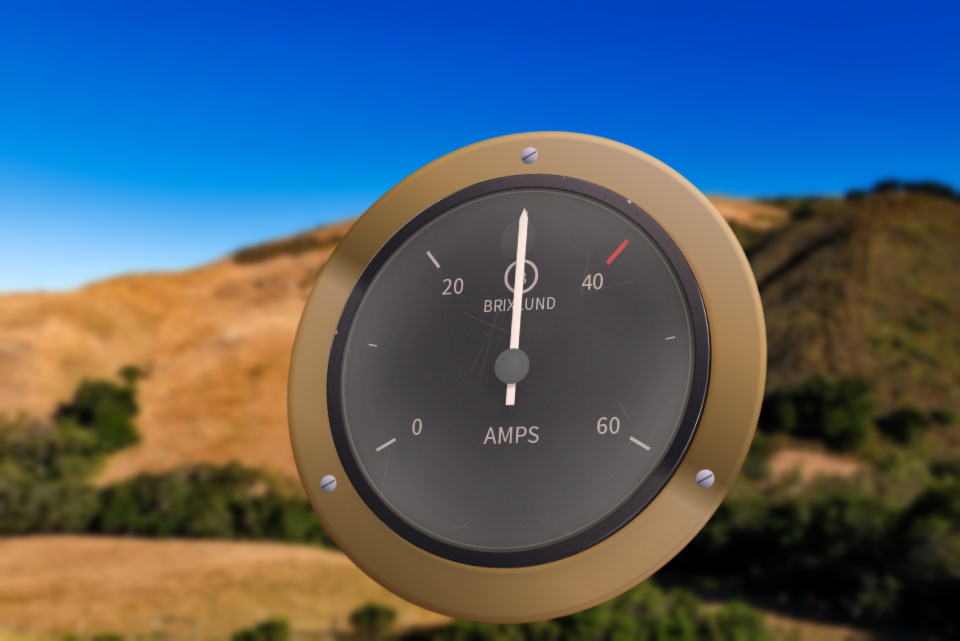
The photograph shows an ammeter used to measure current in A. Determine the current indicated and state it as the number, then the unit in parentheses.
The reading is 30 (A)
